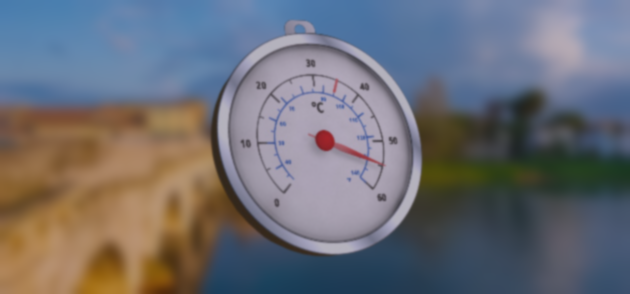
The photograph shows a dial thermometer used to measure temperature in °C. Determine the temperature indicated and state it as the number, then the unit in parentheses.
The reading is 55 (°C)
